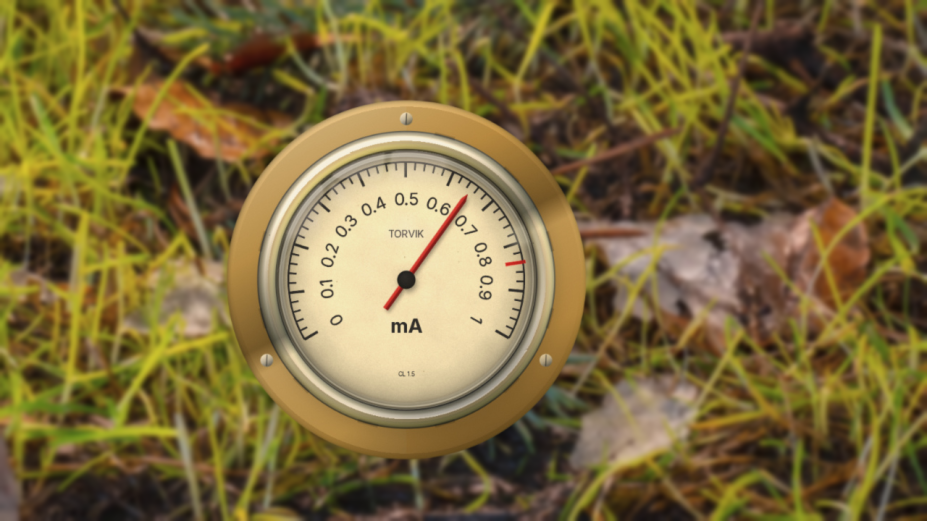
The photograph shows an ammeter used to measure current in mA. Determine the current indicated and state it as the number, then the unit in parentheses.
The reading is 0.65 (mA)
